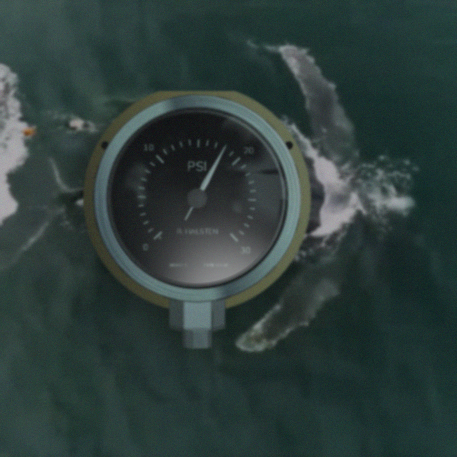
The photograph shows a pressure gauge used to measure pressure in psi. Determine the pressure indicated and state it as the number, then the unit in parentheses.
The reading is 18 (psi)
